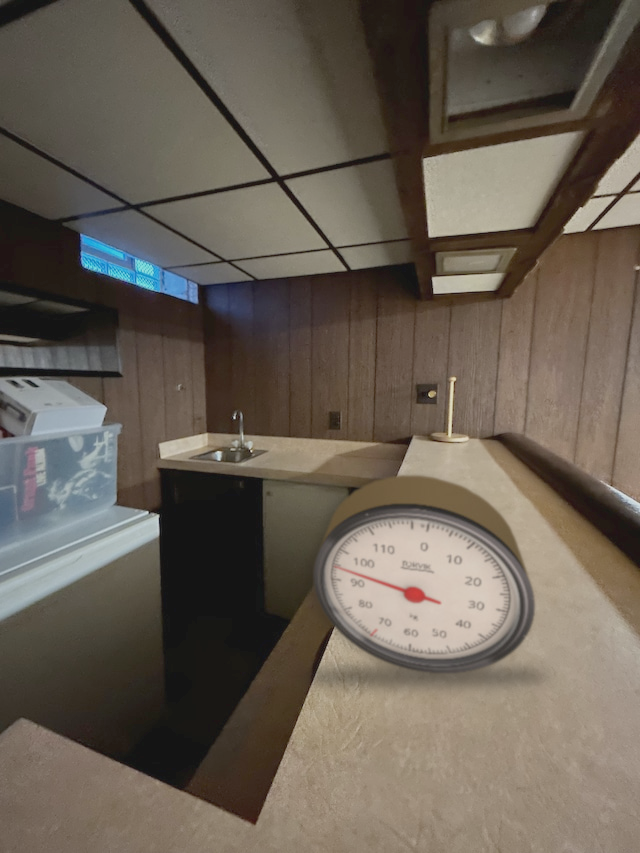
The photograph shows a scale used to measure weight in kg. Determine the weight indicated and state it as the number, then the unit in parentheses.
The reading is 95 (kg)
